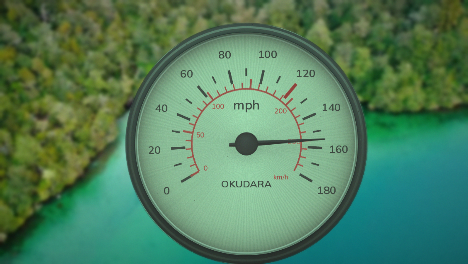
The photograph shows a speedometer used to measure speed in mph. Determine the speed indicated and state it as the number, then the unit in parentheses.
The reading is 155 (mph)
